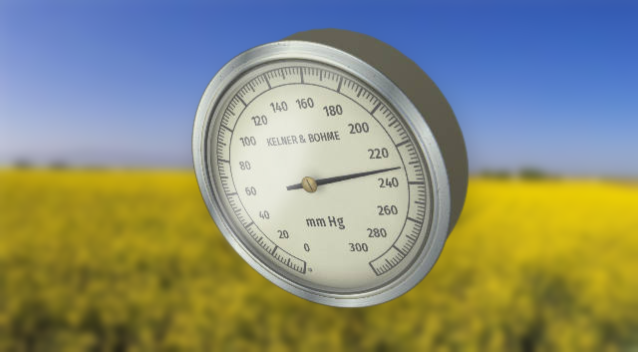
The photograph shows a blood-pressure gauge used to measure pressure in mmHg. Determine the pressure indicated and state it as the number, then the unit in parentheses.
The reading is 230 (mmHg)
